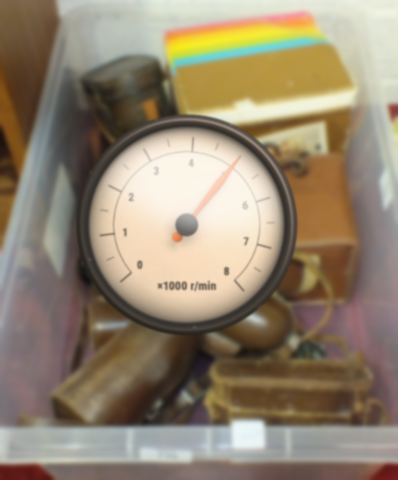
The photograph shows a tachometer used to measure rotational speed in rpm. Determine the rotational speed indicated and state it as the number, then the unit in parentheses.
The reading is 5000 (rpm)
